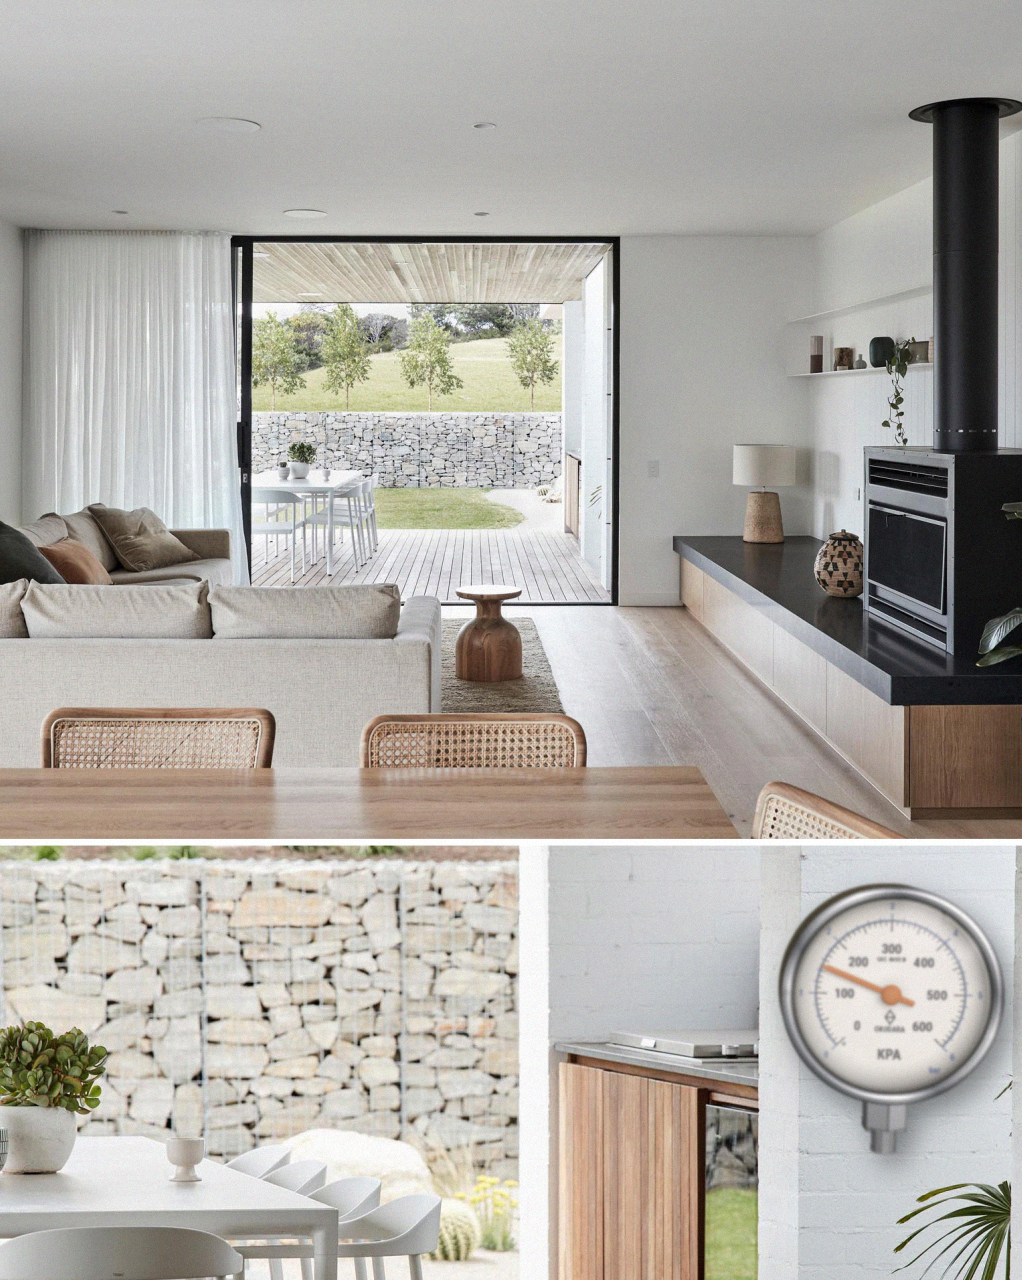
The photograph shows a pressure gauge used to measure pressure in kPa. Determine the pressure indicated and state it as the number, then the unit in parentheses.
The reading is 150 (kPa)
